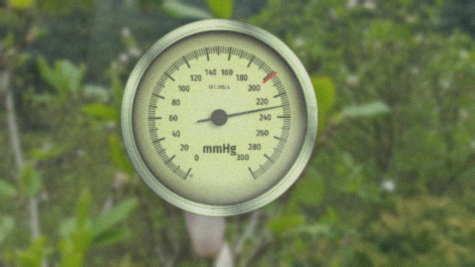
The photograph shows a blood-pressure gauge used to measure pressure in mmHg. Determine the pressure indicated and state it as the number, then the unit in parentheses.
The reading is 230 (mmHg)
